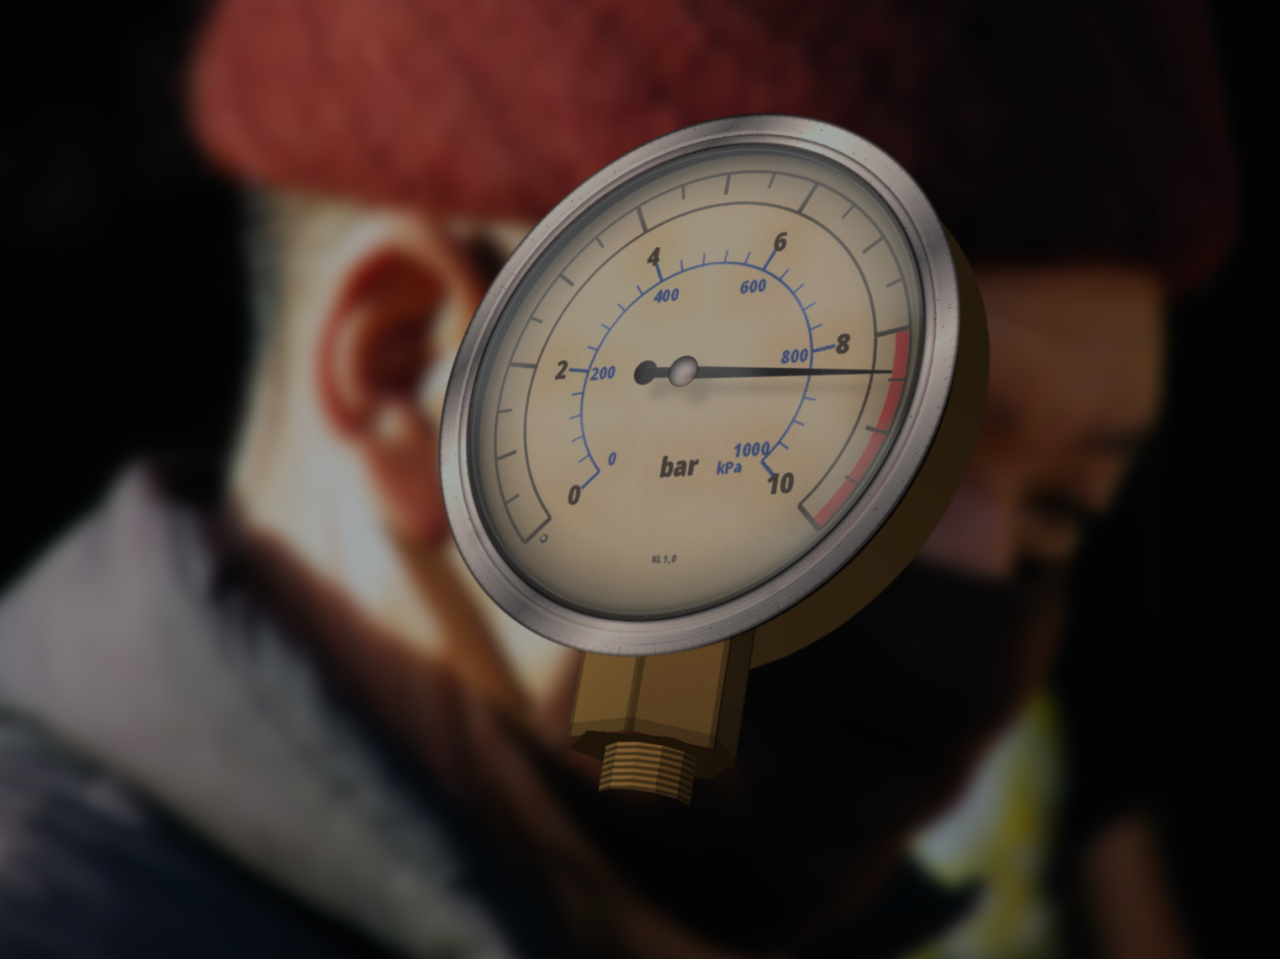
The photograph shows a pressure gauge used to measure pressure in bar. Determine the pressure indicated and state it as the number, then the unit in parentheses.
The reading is 8.5 (bar)
